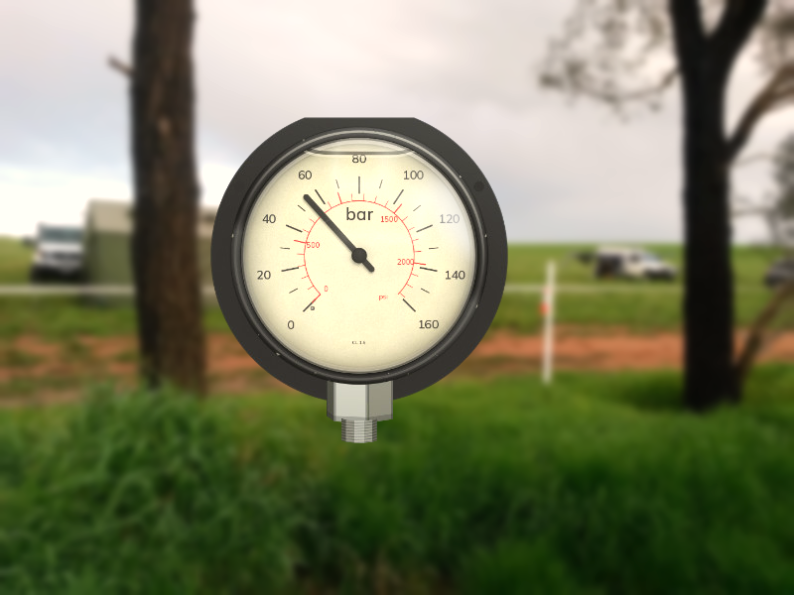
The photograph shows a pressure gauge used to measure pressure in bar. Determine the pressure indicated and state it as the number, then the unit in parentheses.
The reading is 55 (bar)
